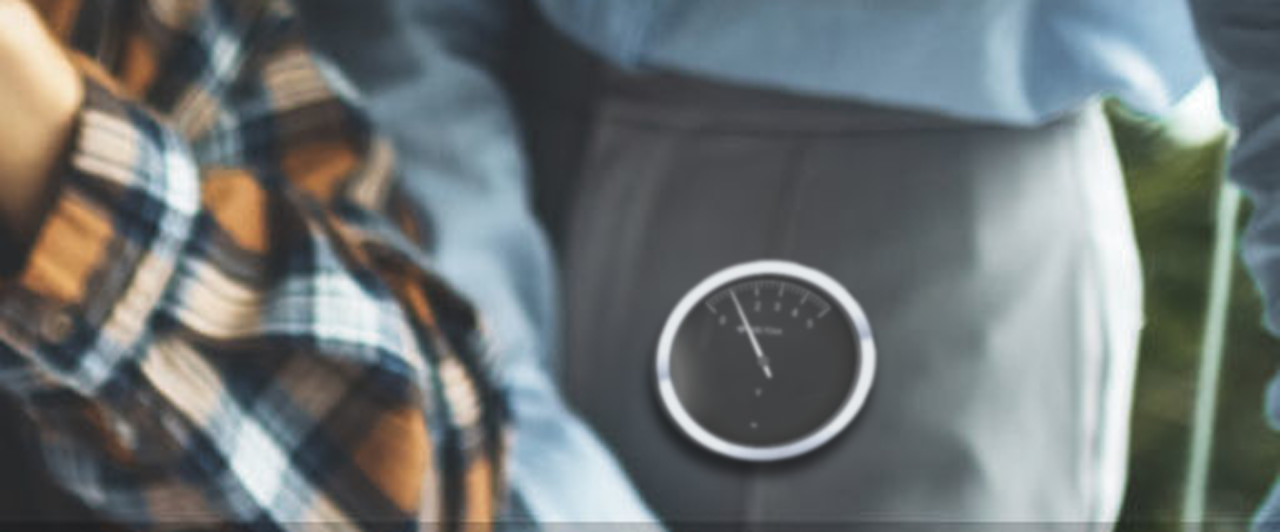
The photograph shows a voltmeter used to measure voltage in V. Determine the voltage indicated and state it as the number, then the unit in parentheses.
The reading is 1 (V)
